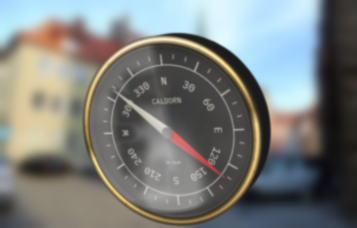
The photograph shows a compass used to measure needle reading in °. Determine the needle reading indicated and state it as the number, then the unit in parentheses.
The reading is 130 (°)
